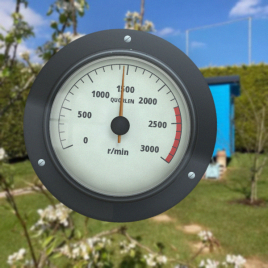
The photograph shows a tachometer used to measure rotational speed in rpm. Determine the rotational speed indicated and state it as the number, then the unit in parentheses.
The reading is 1450 (rpm)
